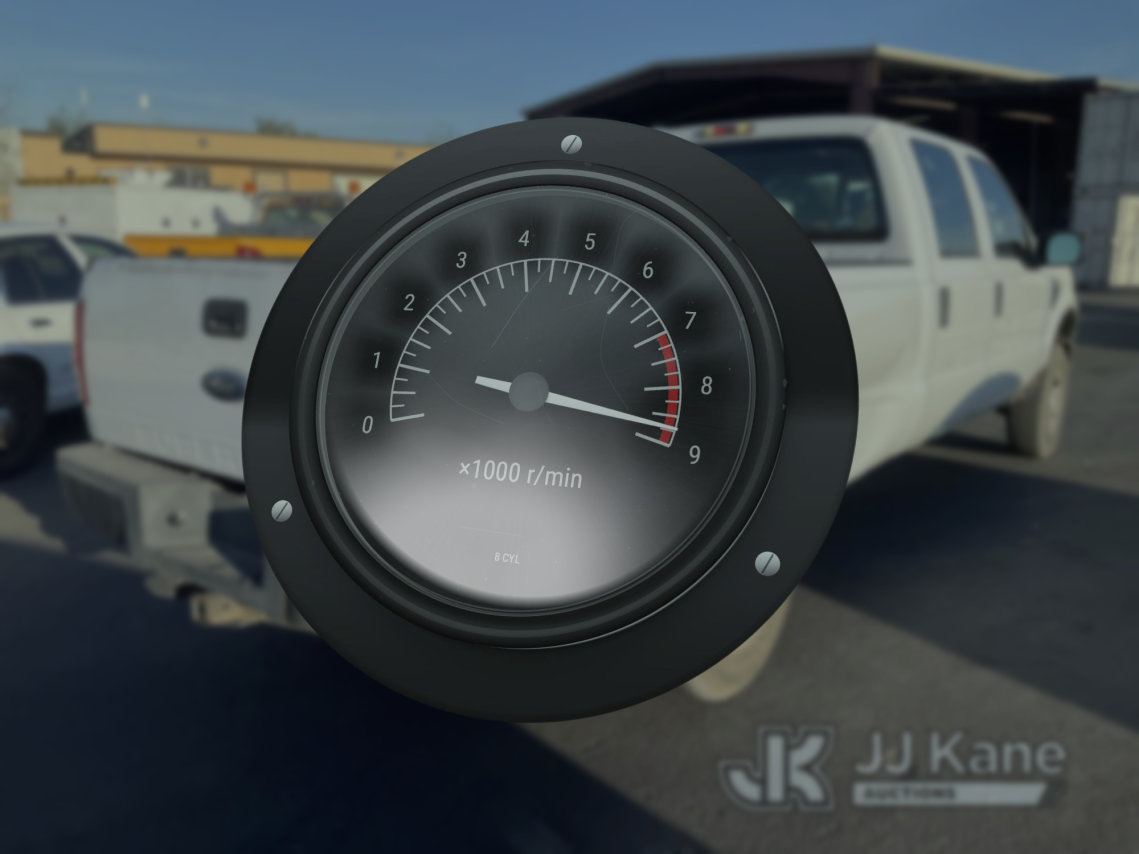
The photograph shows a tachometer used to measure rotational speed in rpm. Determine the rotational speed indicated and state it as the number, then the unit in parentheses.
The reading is 8750 (rpm)
